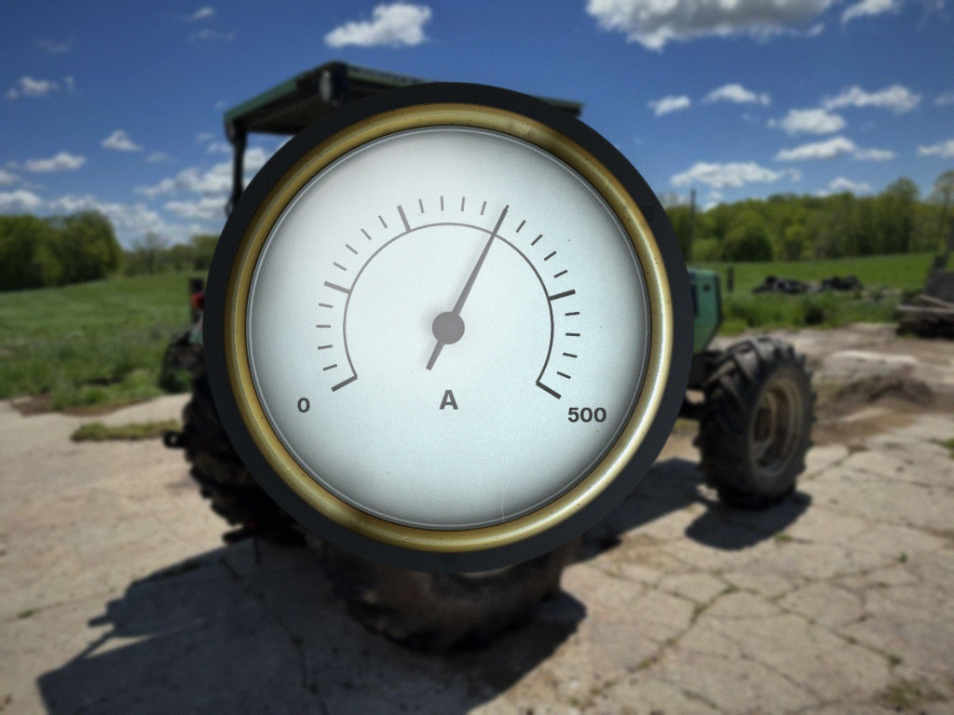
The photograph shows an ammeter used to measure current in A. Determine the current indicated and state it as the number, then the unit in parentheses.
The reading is 300 (A)
